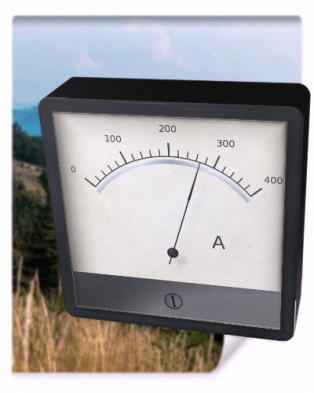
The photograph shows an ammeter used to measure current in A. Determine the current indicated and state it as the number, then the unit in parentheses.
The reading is 270 (A)
